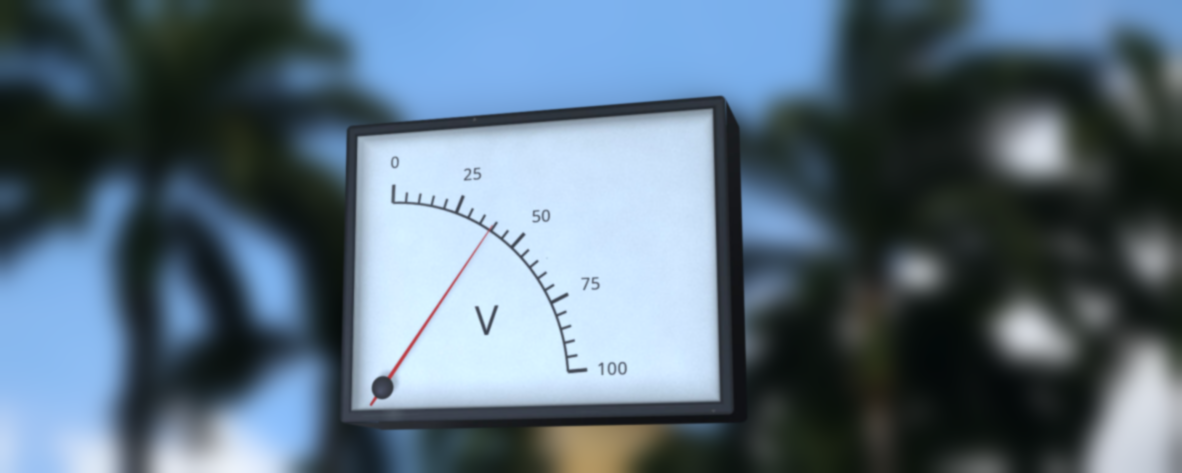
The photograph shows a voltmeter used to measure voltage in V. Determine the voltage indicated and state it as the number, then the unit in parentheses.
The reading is 40 (V)
